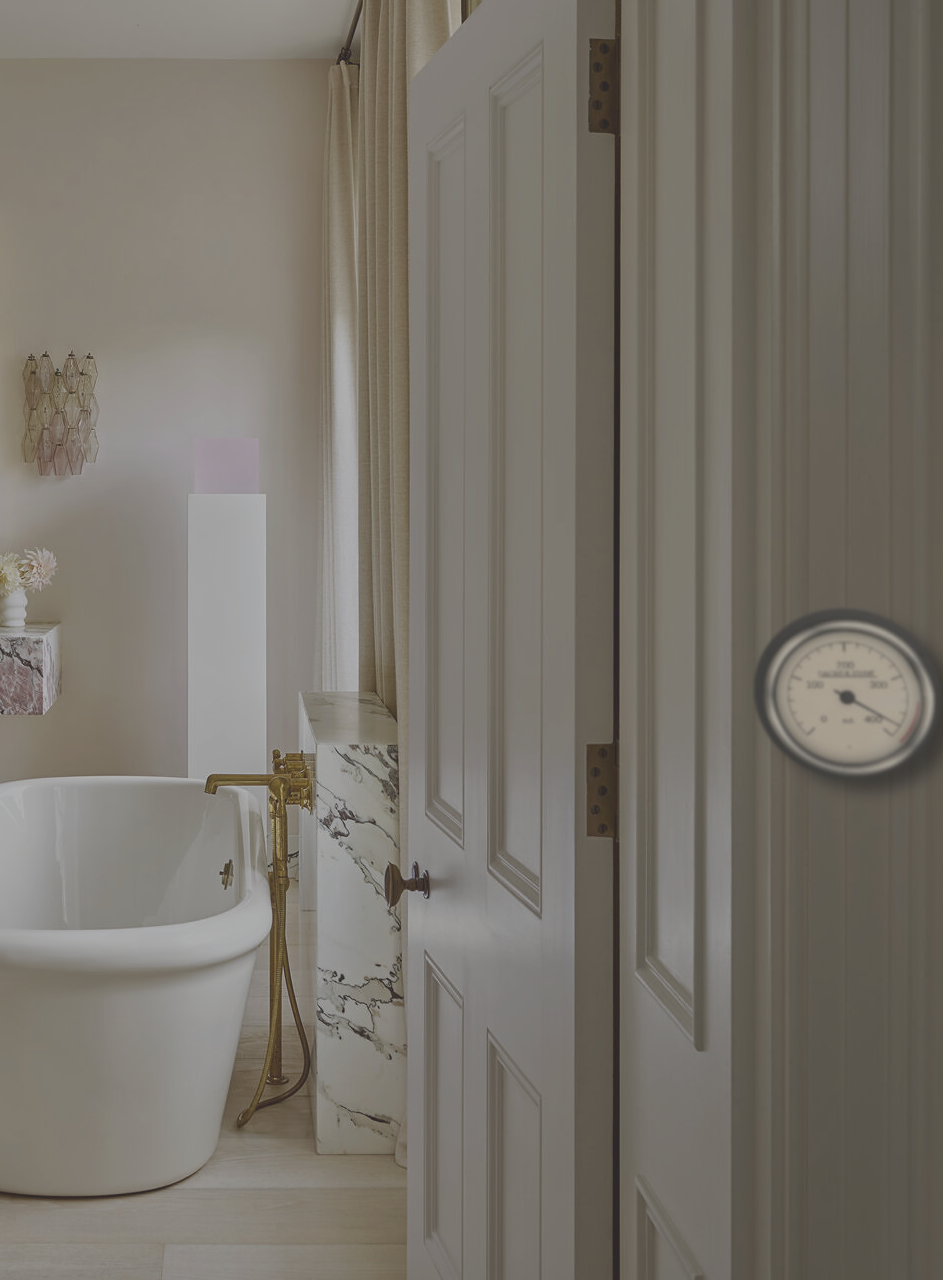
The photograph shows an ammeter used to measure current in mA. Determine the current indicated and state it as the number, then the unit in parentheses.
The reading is 380 (mA)
